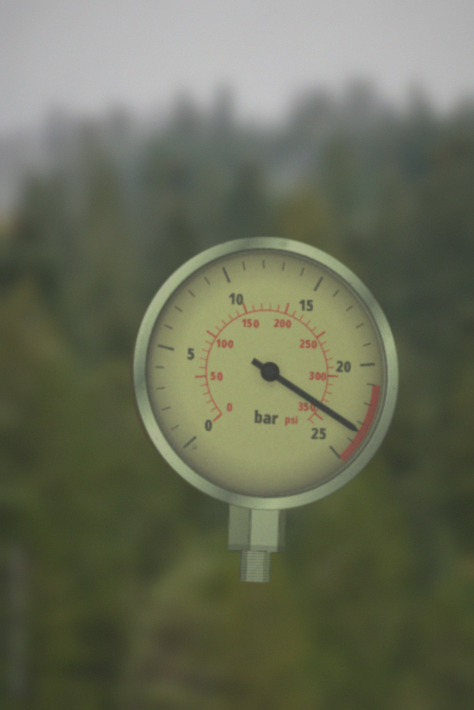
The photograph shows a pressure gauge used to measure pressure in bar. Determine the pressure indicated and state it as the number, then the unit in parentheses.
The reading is 23.5 (bar)
